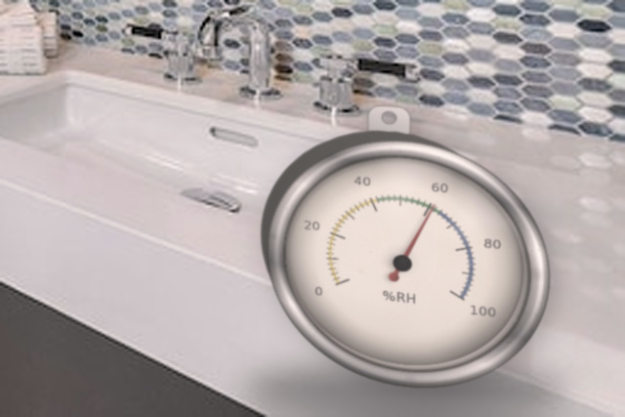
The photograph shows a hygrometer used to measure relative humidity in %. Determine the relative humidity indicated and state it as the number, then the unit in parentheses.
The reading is 60 (%)
